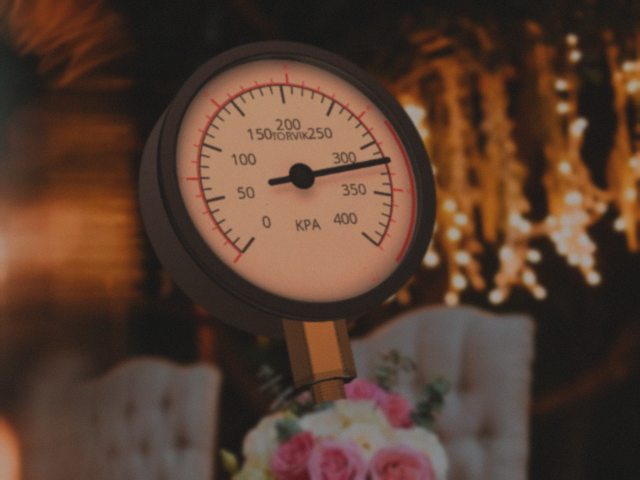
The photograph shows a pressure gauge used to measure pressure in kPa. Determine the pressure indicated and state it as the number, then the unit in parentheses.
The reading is 320 (kPa)
